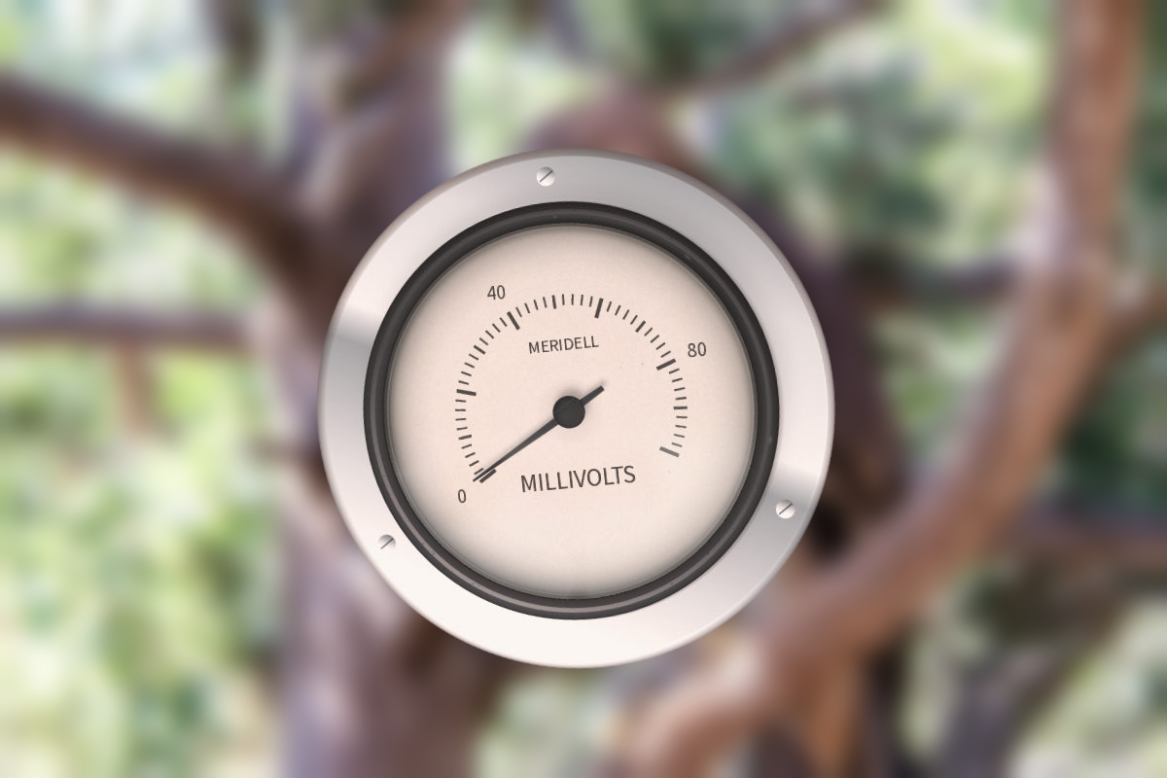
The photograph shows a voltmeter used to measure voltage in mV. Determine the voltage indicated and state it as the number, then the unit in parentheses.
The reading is 1 (mV)
